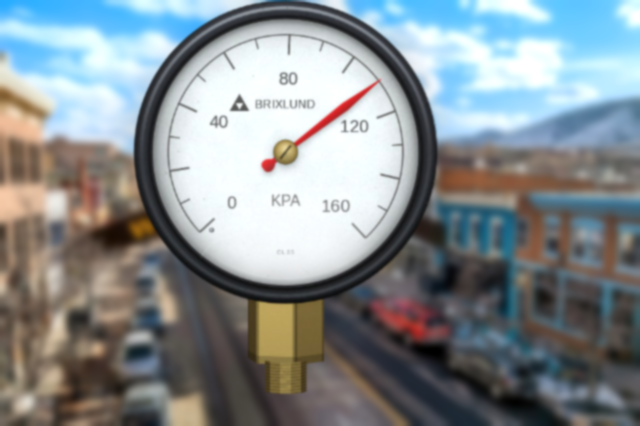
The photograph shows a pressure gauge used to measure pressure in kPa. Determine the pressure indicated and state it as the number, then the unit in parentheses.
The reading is 110 (kPa)
